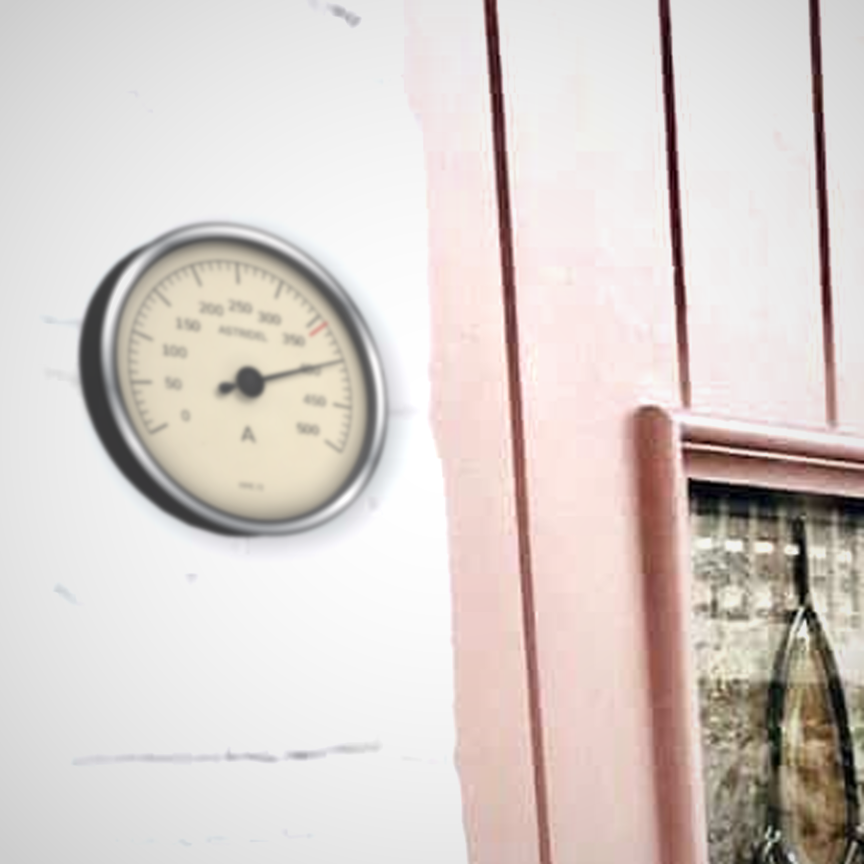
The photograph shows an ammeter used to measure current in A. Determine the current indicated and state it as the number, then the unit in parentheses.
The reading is 400 (A)
